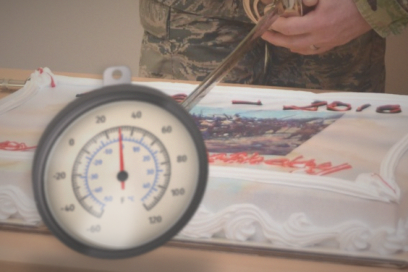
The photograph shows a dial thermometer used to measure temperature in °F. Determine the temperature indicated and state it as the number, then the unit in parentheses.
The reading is 30 (°F)
